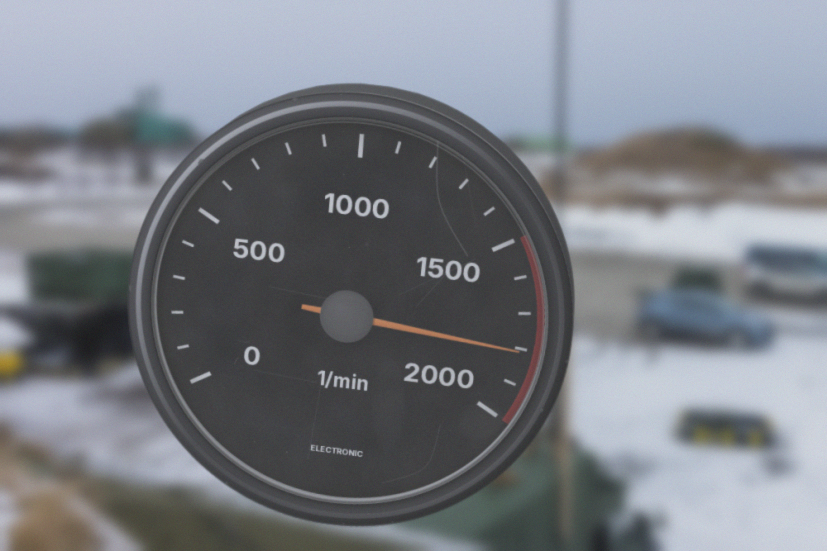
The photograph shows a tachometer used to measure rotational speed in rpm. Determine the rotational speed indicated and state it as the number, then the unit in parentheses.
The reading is 1800 (rpm)
